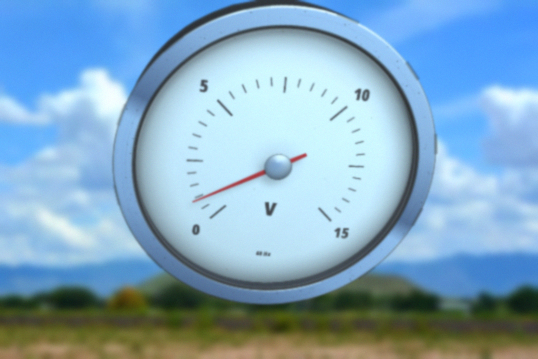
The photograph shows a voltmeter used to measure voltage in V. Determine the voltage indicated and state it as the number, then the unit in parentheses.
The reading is 1 (V)
